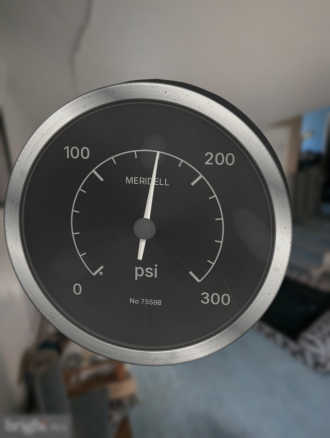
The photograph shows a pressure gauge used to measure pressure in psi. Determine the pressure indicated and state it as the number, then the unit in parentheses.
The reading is 160 (psi)
